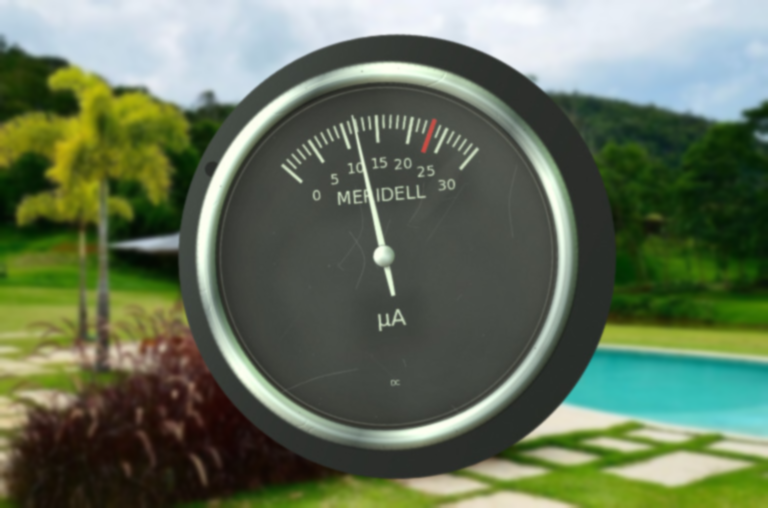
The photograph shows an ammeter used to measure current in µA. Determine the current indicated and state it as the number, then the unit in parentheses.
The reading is 12 (µA)
